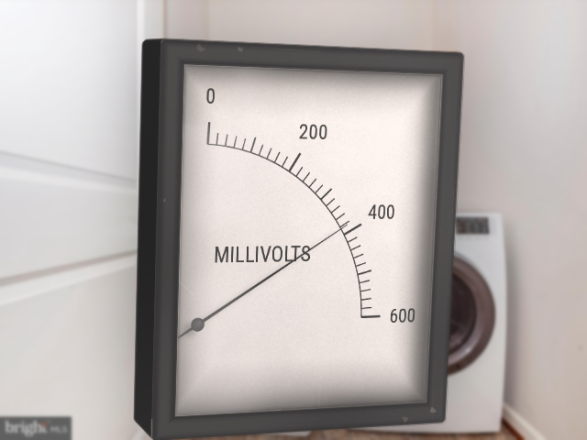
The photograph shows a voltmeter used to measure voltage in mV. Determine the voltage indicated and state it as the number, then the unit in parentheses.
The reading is 380 (mV)
